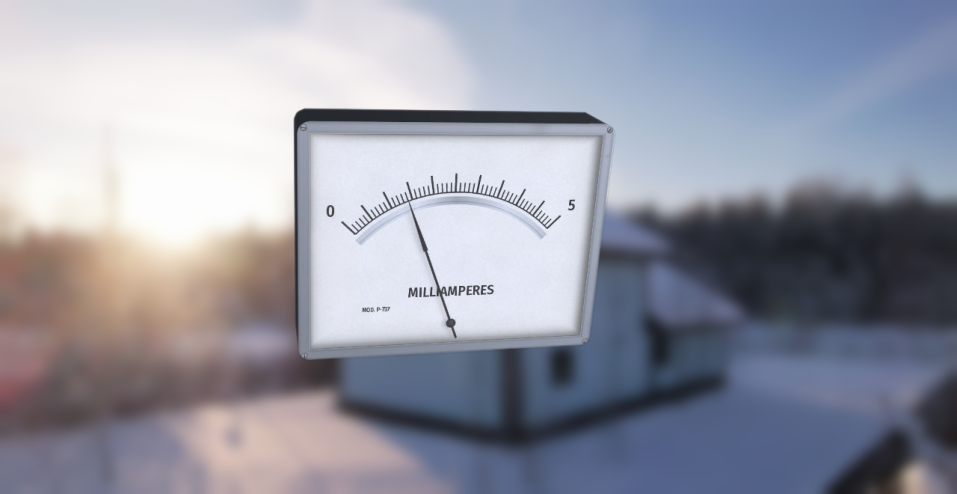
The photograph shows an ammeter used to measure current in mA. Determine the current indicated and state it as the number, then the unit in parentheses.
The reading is 1.4 (mA)
